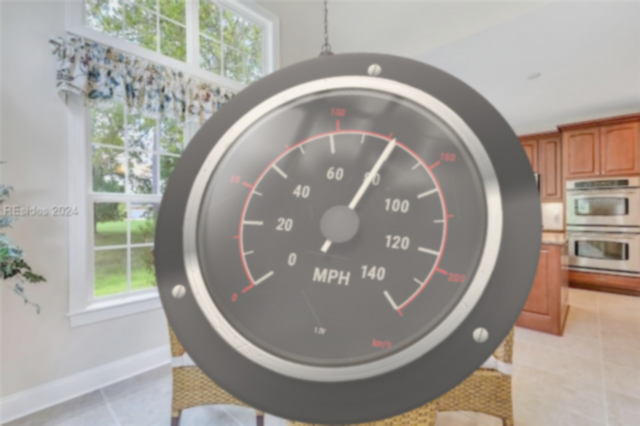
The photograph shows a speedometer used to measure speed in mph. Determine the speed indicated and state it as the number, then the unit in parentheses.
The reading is 80 (mph)
